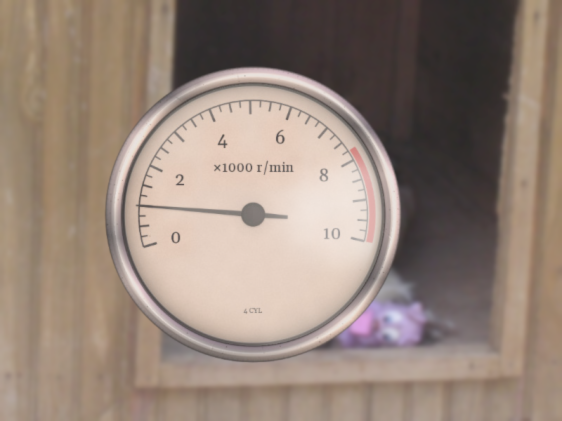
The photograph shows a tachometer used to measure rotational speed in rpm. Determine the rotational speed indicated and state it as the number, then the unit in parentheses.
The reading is 1000 (rpm)
